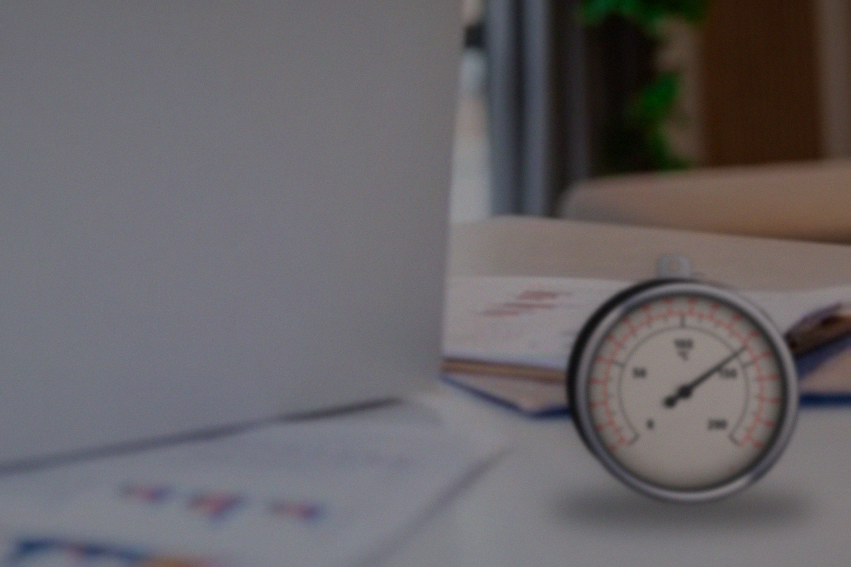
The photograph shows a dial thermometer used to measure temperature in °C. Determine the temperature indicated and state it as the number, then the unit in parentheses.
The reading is 140 (°C)
